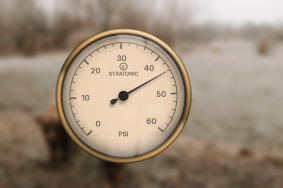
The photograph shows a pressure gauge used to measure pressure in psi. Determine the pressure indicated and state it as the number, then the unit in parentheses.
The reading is 44 (psi)
